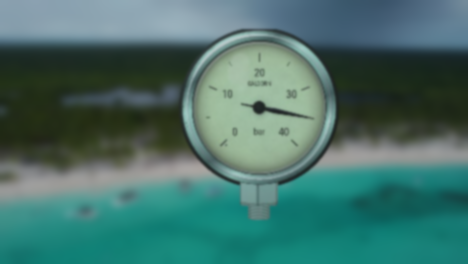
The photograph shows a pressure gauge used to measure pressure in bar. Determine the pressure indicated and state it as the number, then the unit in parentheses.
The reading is 35 (bar)
